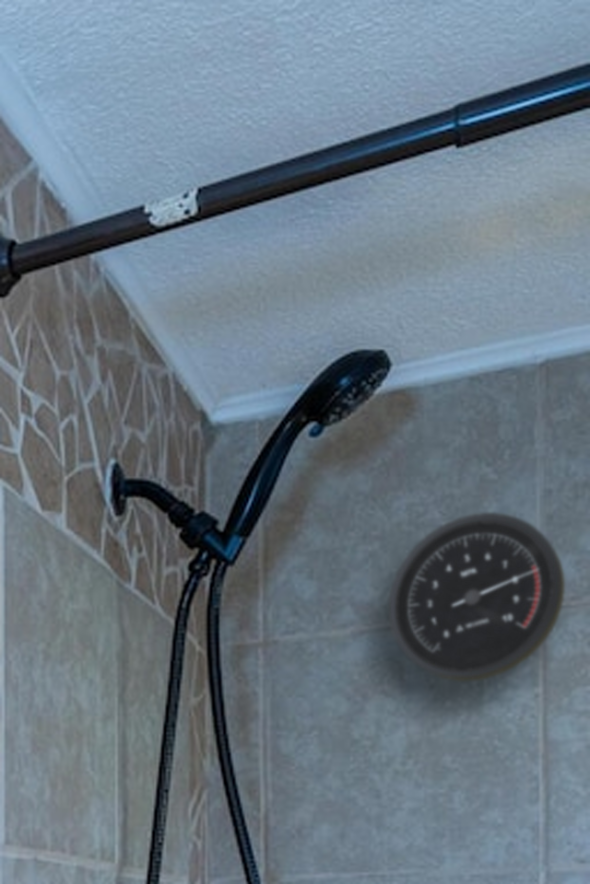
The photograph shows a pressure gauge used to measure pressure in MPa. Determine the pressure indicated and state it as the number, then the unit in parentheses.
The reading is 8 (MPa)
